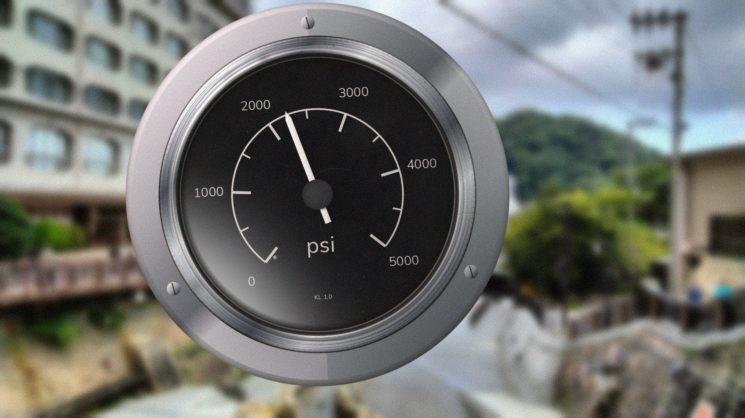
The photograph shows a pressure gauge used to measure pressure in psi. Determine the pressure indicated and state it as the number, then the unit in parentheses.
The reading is 2250 (psi)
